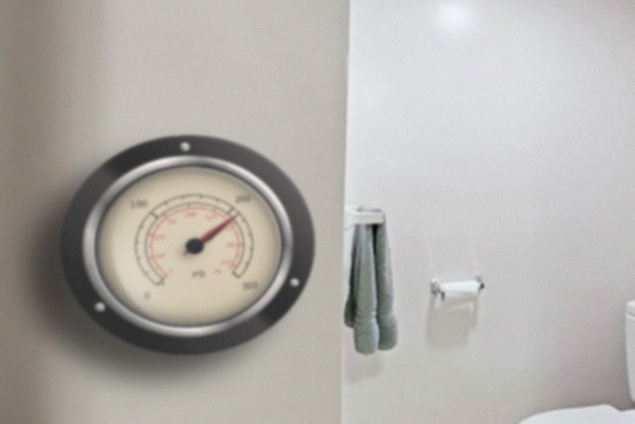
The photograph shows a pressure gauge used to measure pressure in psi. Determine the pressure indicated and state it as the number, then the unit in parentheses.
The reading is 210 (psi)
